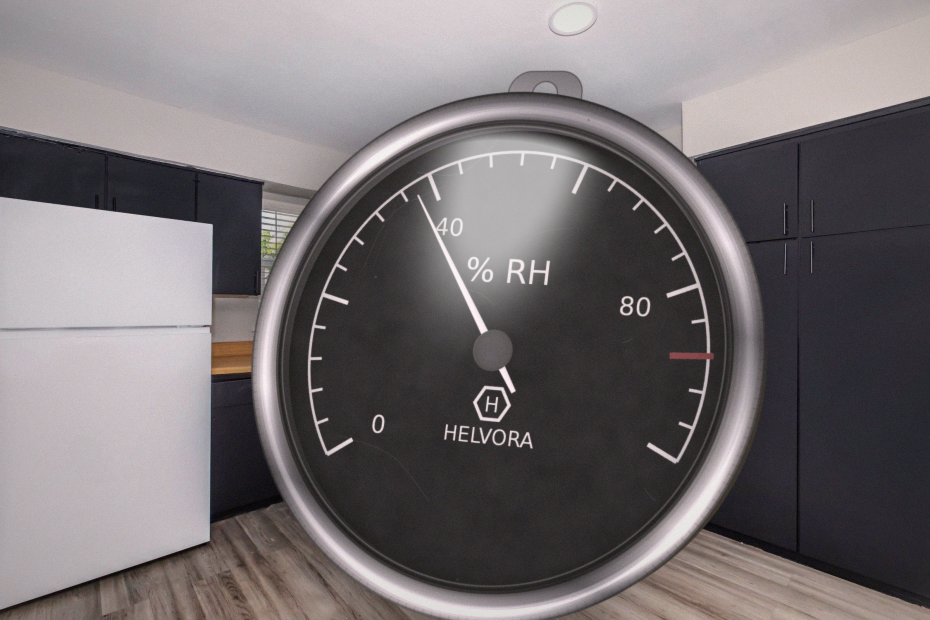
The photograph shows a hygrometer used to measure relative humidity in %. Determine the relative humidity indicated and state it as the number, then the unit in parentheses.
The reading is 38 (%)
